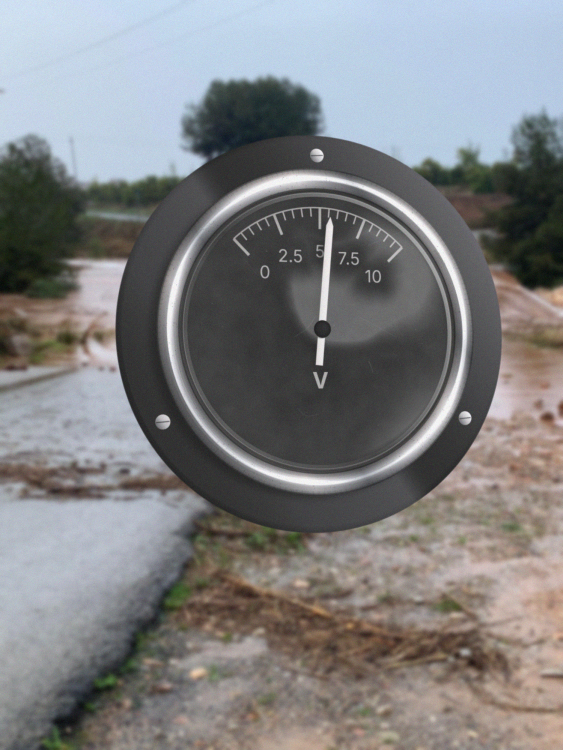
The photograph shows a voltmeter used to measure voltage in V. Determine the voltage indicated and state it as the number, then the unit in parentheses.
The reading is 5.5 (V)
